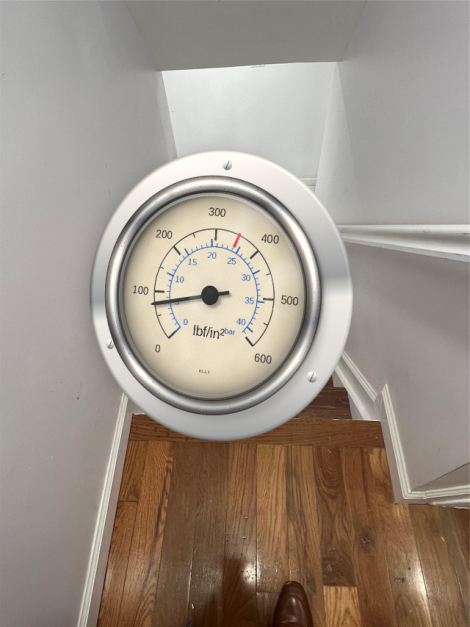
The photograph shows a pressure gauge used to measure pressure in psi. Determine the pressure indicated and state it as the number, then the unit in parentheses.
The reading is 75 (psi)
